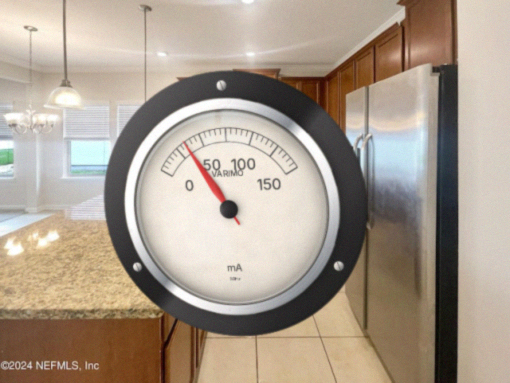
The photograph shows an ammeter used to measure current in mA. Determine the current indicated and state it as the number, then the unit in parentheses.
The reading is 35 (mA)
